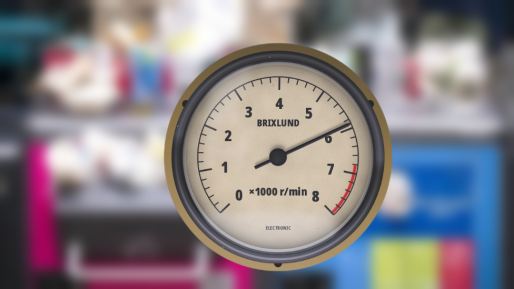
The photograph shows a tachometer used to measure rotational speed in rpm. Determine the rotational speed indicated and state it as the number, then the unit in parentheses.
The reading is 5900 (rpm)
